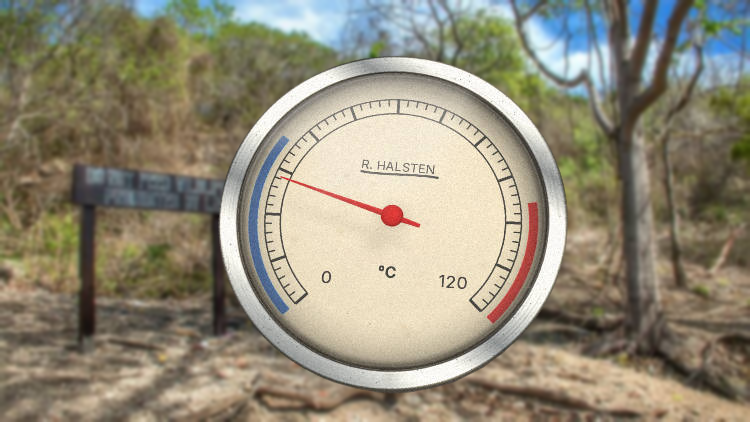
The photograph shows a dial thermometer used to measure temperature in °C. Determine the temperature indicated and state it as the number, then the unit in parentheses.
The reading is 28 (°C)
